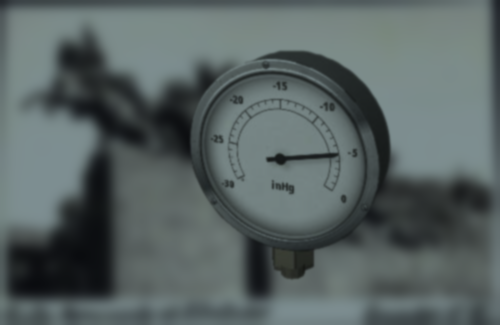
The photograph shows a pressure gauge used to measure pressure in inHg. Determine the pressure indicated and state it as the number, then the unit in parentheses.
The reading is -5 (inHg)
